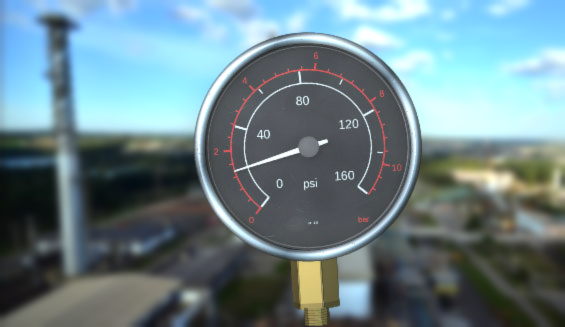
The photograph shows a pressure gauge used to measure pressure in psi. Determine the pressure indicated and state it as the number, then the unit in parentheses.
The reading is 20 (psi)
